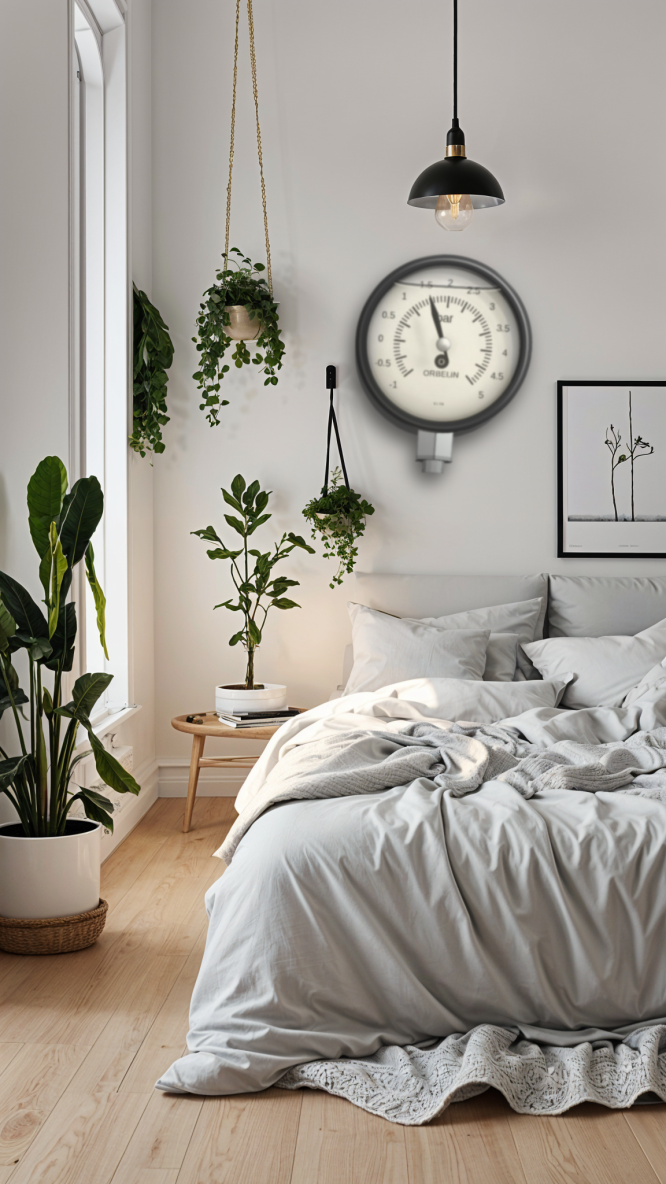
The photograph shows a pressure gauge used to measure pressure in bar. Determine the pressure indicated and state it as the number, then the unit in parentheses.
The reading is 1.5 (bar)
